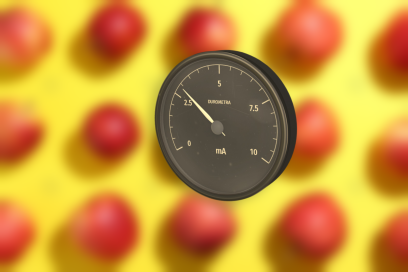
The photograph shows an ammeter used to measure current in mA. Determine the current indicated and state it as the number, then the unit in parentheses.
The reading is 3 (mA)
